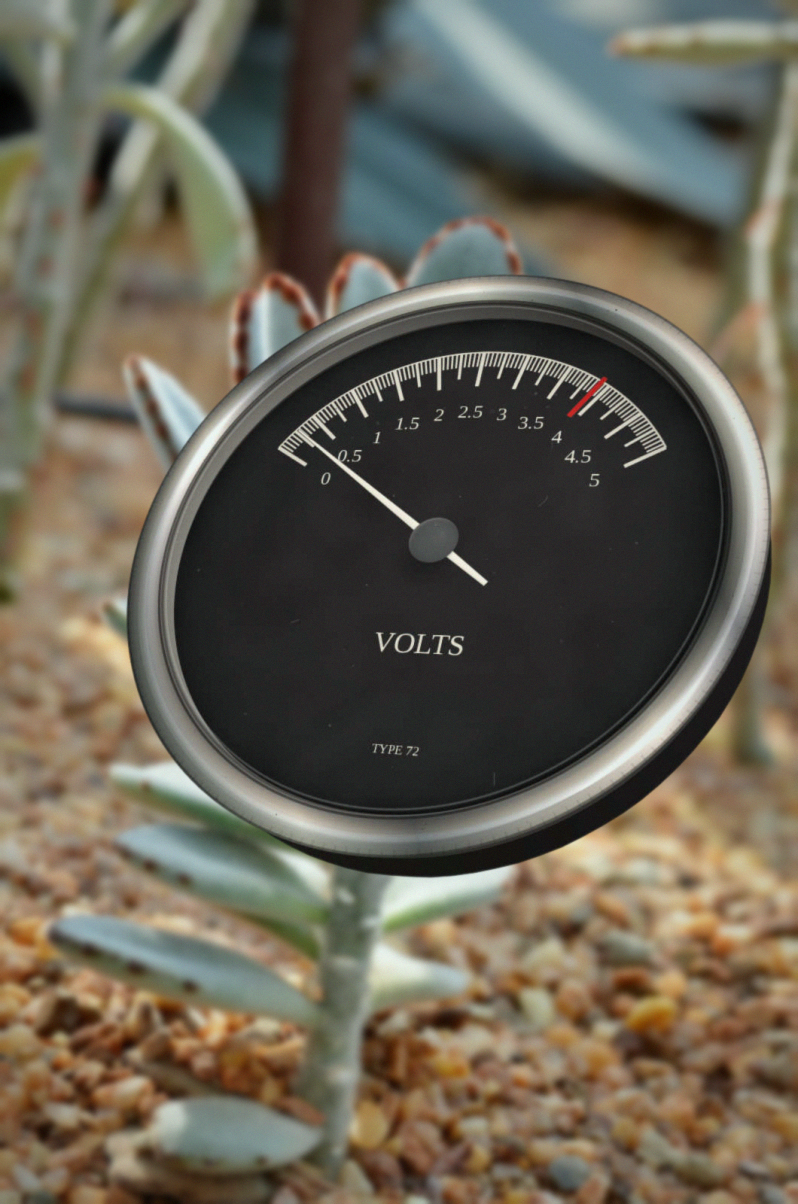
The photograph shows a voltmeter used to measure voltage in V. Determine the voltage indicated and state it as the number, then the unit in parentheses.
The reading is 0.25 (V)
